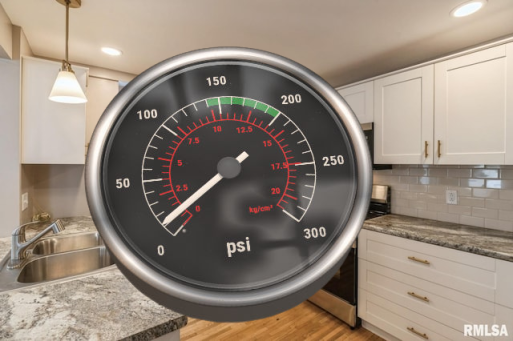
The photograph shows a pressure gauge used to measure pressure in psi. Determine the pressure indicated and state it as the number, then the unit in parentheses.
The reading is 10 (psi)
